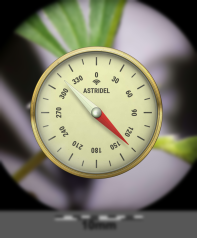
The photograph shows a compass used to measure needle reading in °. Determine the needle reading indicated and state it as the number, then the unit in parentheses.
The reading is 135 (°)
